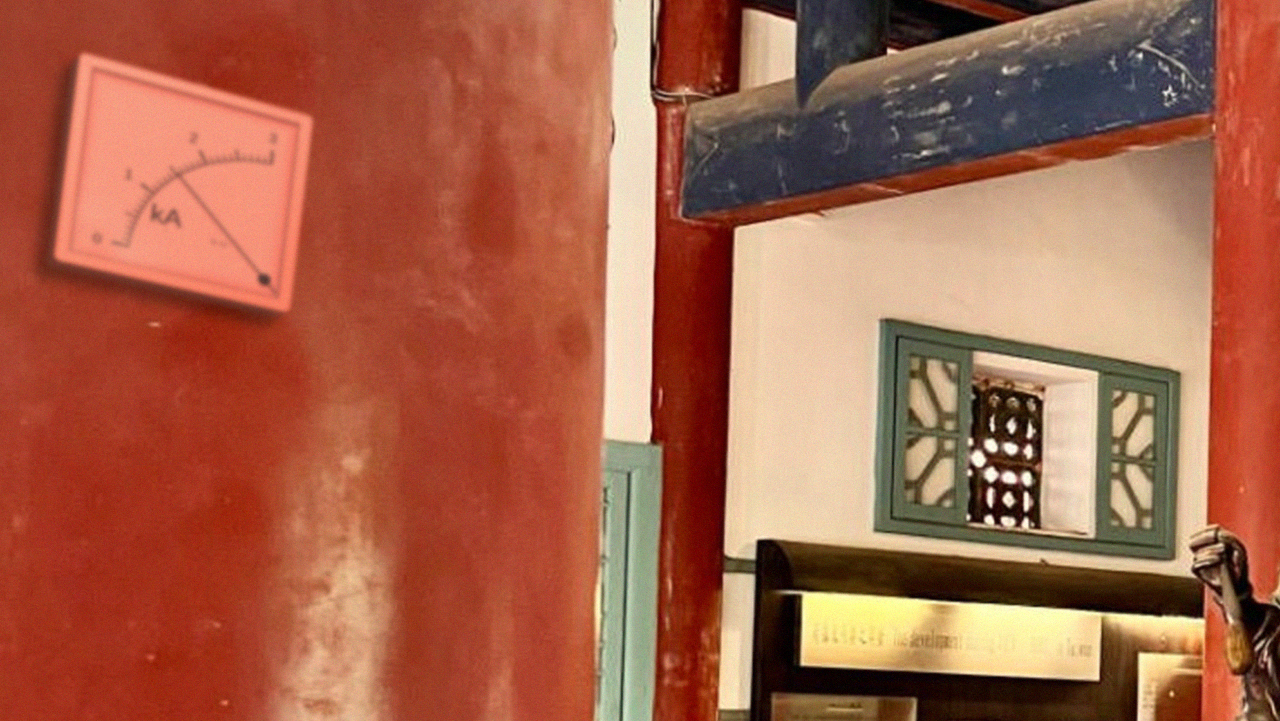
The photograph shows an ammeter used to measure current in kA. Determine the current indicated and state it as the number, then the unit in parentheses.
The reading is 1.5 (kA)
